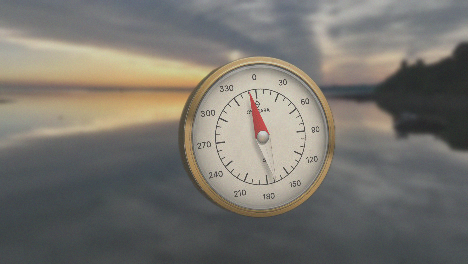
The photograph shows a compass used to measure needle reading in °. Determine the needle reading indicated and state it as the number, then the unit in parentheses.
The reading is 350 (°)
